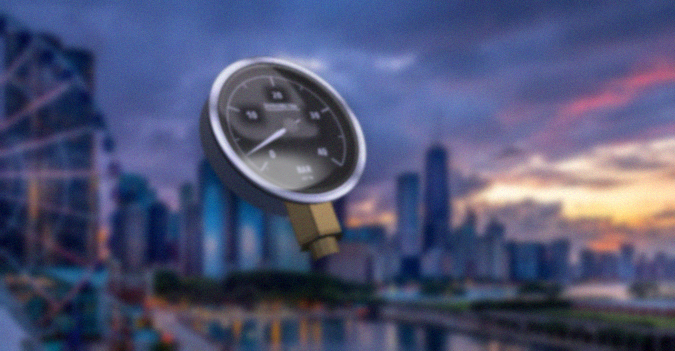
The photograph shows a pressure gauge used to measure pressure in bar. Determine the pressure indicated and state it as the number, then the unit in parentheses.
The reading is 2.5 (bar)
